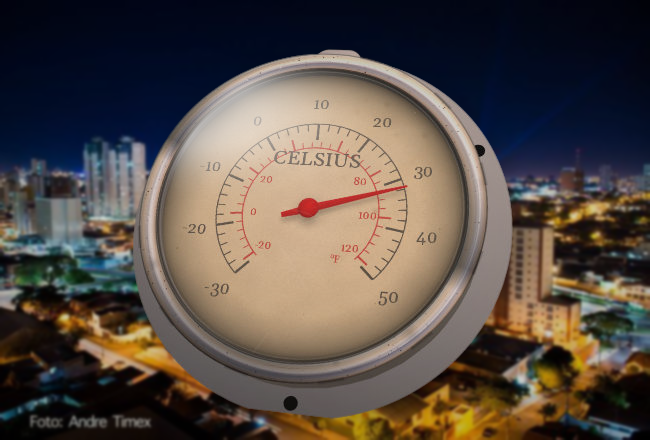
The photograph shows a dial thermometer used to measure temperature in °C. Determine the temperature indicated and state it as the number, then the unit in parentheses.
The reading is 32 (°C)
